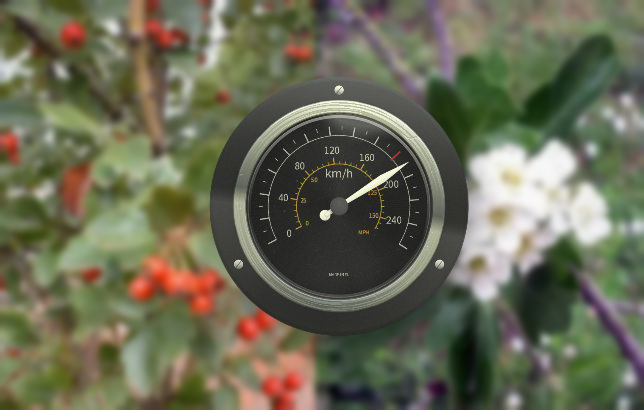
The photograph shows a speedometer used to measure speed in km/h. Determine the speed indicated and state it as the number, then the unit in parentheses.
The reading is 190 (km/h)
